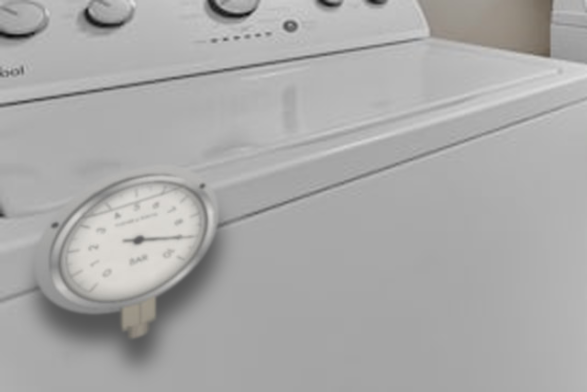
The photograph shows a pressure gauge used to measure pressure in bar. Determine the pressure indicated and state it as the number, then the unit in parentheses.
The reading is 9 (bar)
